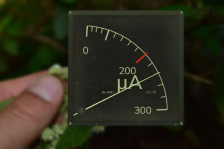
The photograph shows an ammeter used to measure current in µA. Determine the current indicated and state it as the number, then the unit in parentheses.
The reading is 240 (µA)
